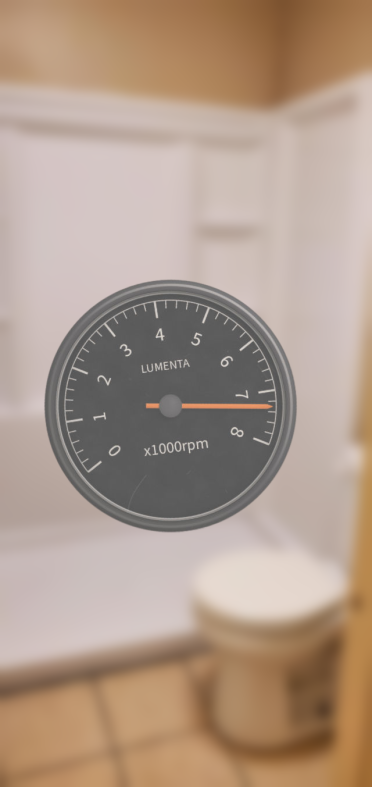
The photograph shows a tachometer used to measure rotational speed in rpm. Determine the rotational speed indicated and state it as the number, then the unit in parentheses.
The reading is 7300 (rpm)
